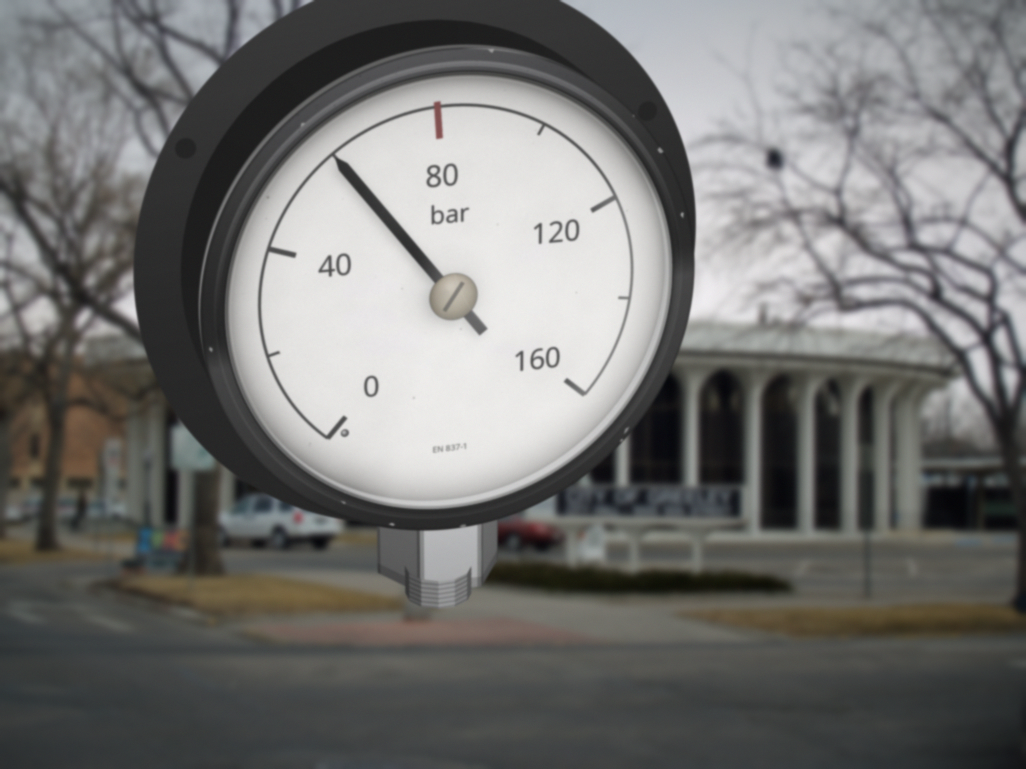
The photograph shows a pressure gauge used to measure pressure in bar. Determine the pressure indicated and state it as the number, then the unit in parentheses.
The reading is 60 (bar)
